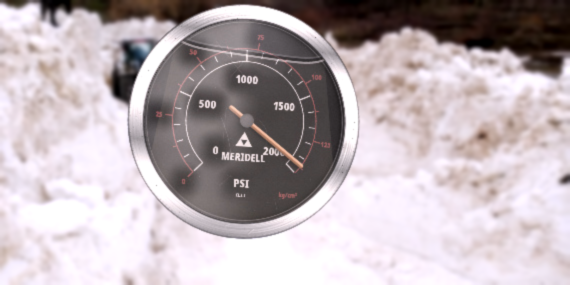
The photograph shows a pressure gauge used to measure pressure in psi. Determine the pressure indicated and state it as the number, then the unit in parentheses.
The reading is 1950 (psi)
